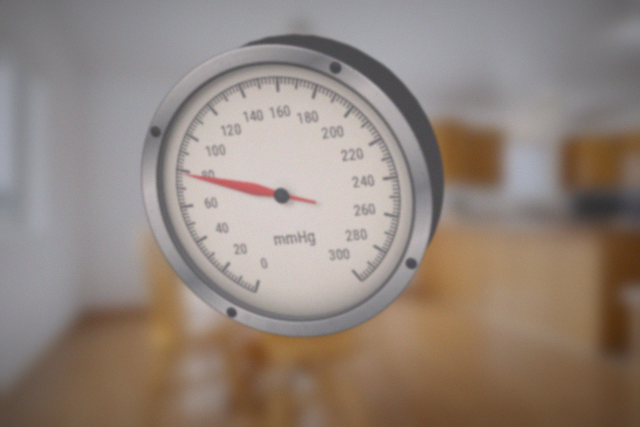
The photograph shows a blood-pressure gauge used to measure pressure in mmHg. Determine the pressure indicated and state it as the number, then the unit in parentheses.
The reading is 80 (mmHg)
